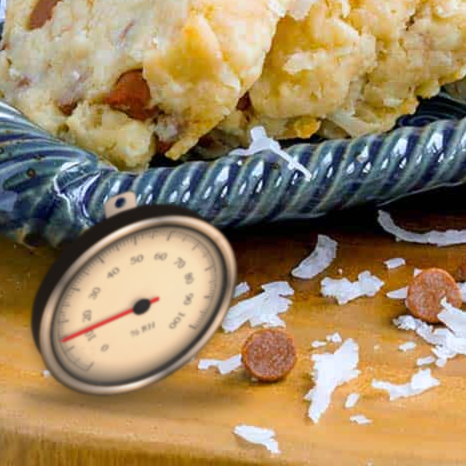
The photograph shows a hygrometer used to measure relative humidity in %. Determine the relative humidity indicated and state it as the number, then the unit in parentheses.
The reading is 15 (%)
